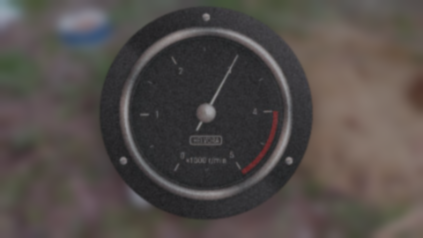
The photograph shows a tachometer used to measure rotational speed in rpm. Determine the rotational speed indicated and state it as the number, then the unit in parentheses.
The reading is 3000 (rpm)
